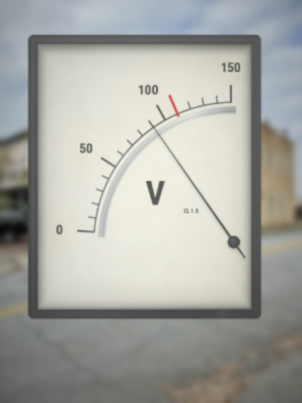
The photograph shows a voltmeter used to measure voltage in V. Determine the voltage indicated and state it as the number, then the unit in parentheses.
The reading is 90 (V)
